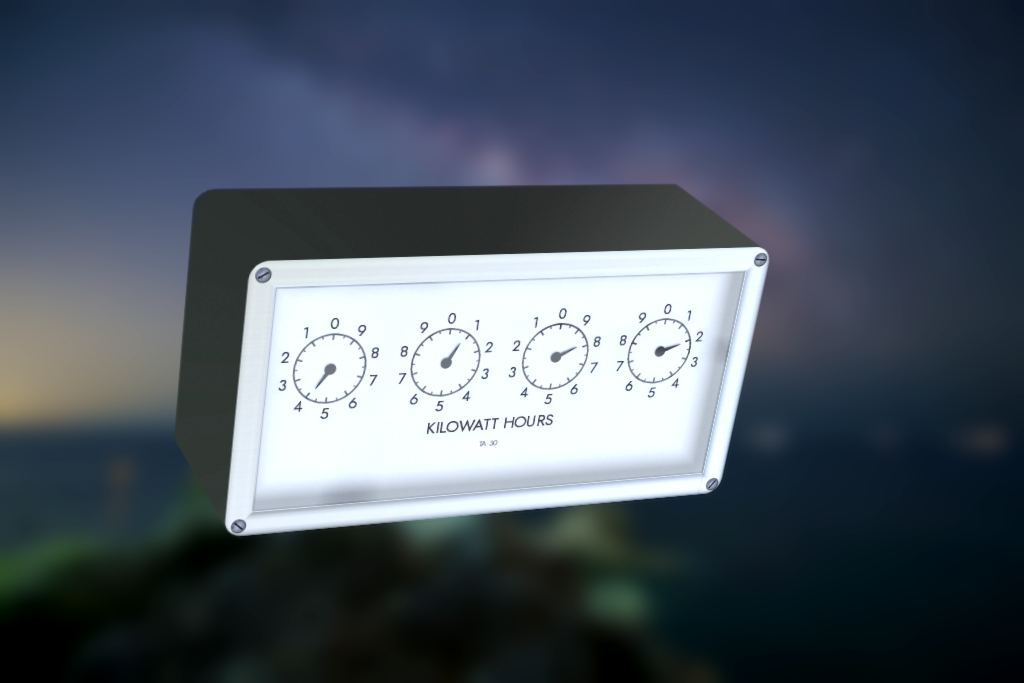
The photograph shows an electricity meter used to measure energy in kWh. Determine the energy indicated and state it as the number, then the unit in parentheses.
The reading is 4082 (kWh)
